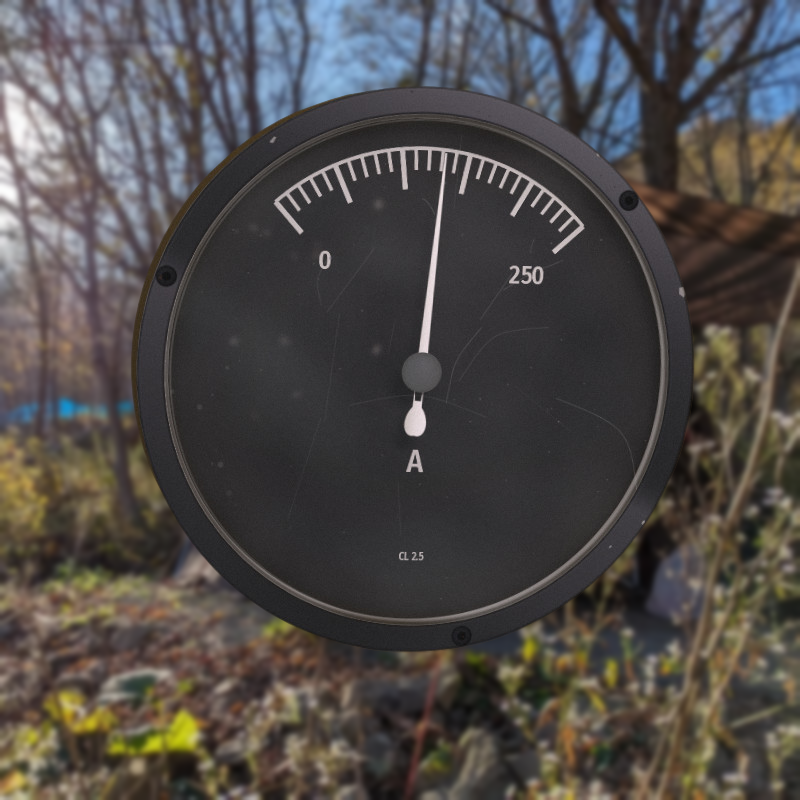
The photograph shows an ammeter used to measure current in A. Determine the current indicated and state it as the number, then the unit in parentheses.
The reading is 130 (A)
